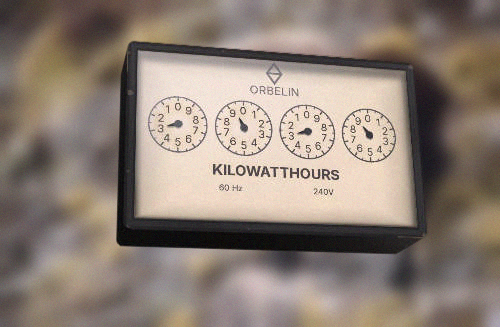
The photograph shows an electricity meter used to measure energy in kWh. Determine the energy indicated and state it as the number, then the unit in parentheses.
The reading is 2929 (kWh)
